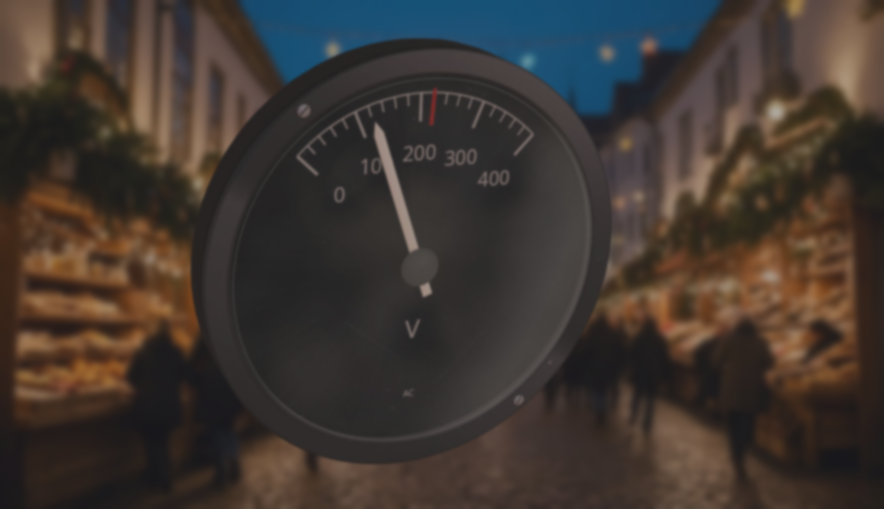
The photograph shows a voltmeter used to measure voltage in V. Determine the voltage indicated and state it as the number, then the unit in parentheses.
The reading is 120 (V)
